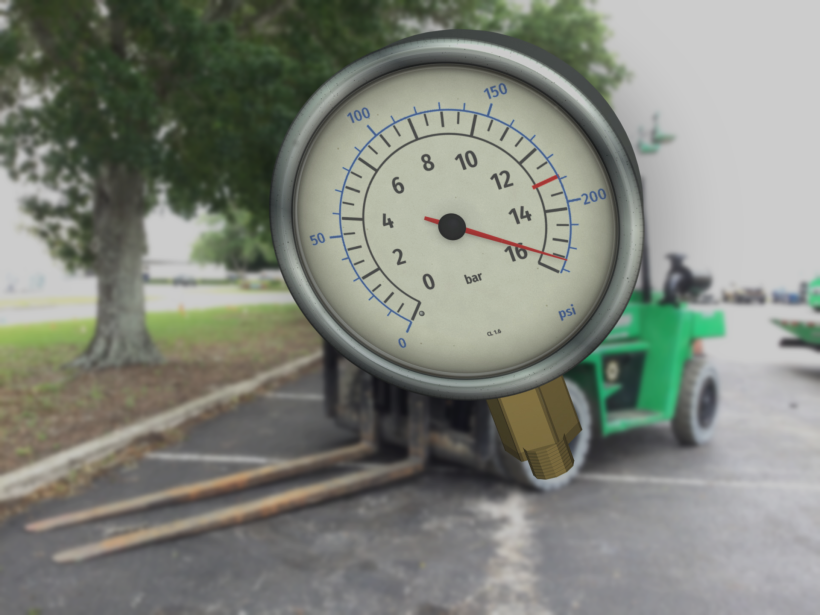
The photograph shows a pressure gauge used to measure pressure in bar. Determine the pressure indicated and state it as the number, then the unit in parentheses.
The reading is 15.5 (bar)
